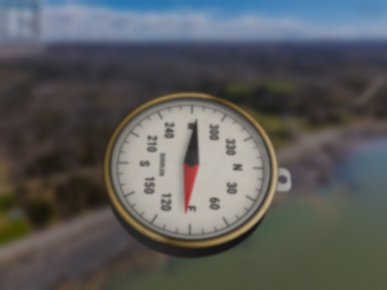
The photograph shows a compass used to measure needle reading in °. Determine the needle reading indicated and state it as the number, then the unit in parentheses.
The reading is 95 (°)
